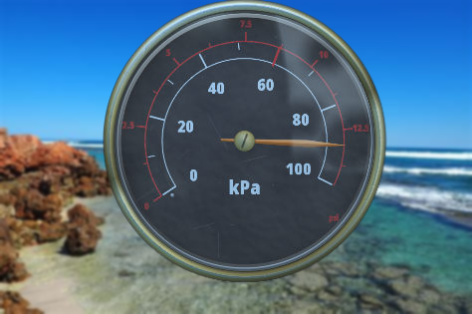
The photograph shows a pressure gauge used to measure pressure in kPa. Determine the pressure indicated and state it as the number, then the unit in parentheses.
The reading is 90 (kPa)
